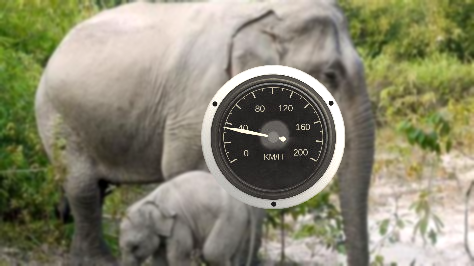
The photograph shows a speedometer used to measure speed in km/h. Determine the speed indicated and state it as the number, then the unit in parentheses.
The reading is 35 (km/h)
